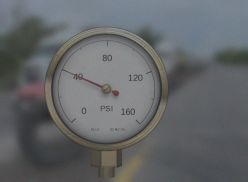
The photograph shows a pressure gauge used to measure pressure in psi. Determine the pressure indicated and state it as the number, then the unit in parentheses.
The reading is 40 (psi)
